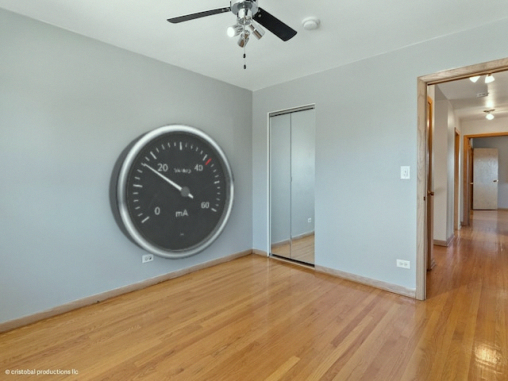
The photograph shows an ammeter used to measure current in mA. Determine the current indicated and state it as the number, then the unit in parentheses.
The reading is 16 (mA)
